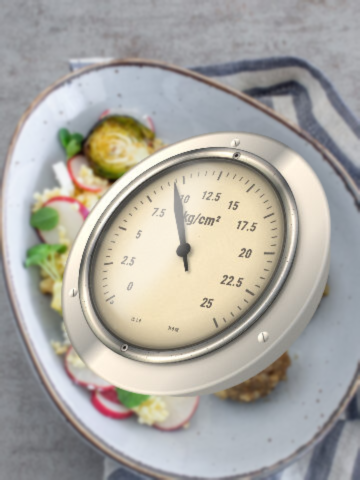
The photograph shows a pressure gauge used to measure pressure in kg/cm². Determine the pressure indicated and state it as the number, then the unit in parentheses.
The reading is 9.5 (kg/cm²)
